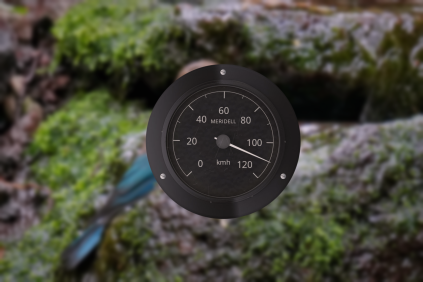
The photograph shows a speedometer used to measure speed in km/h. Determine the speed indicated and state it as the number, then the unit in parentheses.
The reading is 110 (km/h)
